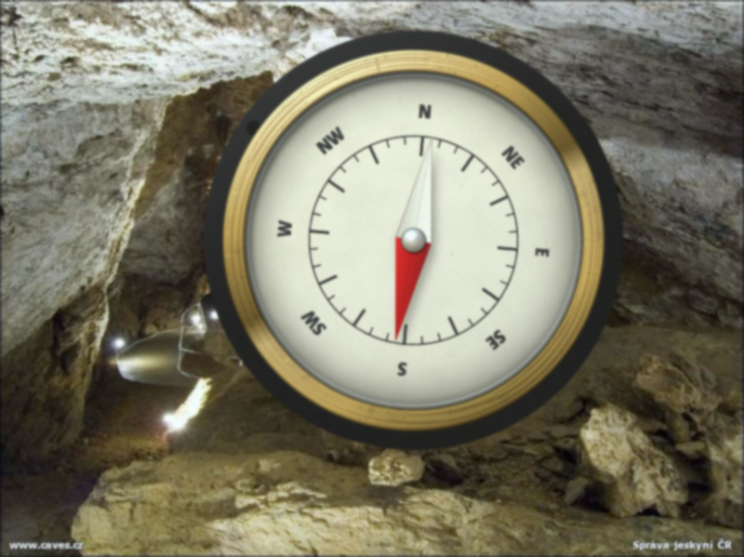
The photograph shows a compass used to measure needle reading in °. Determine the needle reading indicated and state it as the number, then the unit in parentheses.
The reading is 185 (°)
